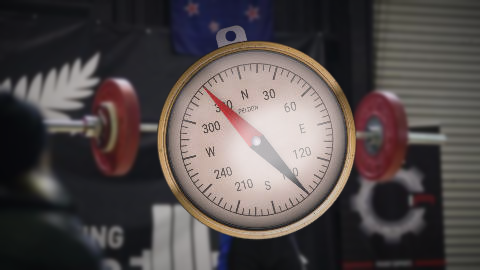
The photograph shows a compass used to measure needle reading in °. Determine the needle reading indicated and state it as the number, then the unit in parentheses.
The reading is 330 (°)
